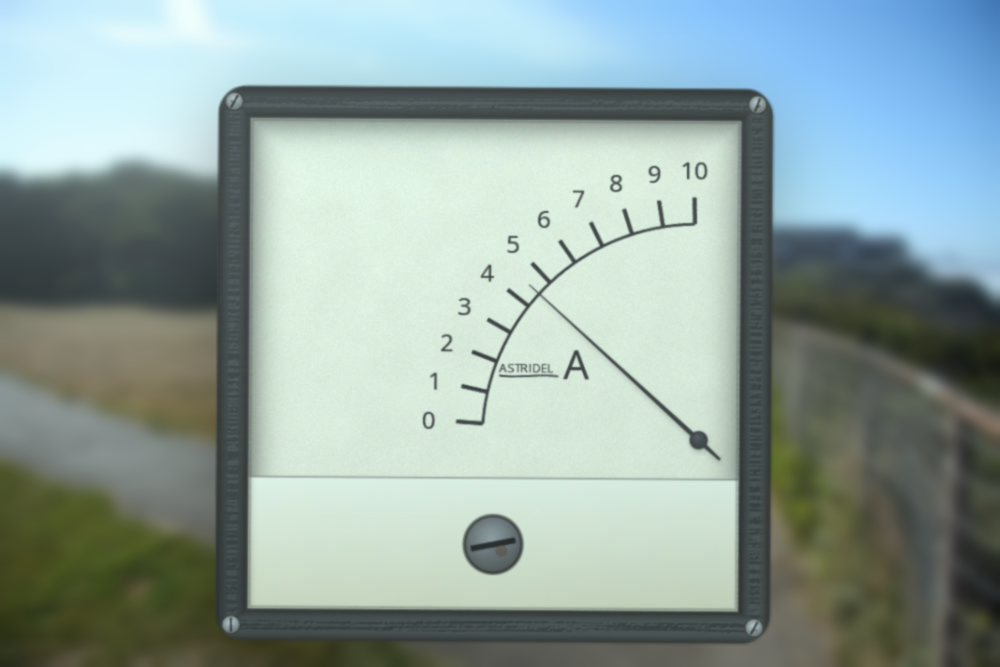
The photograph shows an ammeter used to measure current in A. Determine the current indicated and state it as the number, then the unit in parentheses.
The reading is 4.5 (A)
